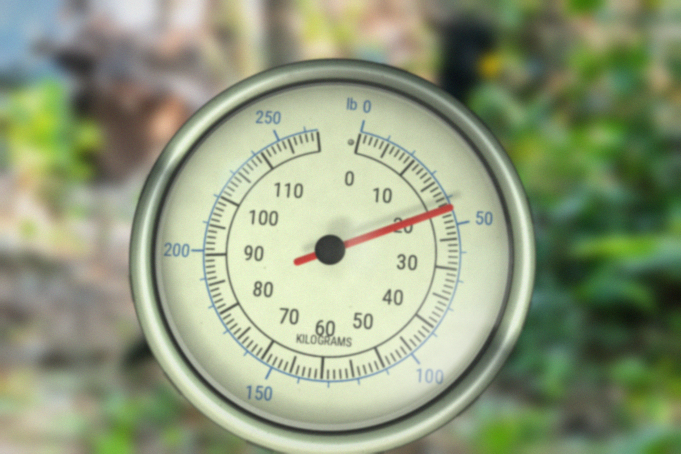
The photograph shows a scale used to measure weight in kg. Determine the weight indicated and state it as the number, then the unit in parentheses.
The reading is 20 (kg)
